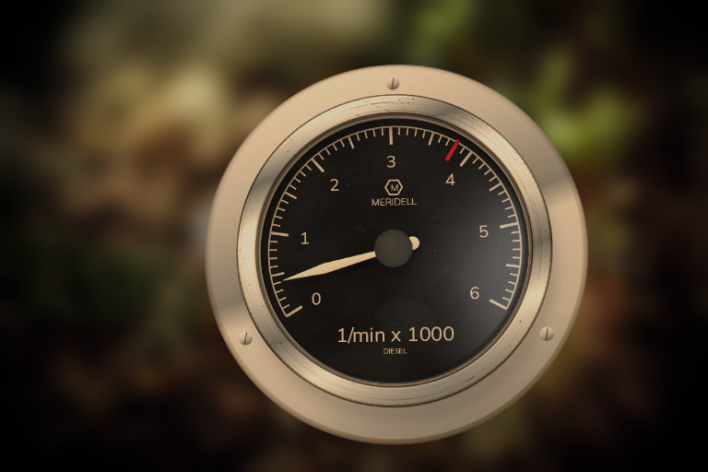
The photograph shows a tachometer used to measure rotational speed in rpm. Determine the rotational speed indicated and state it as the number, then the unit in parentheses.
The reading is 400 (rpm)
